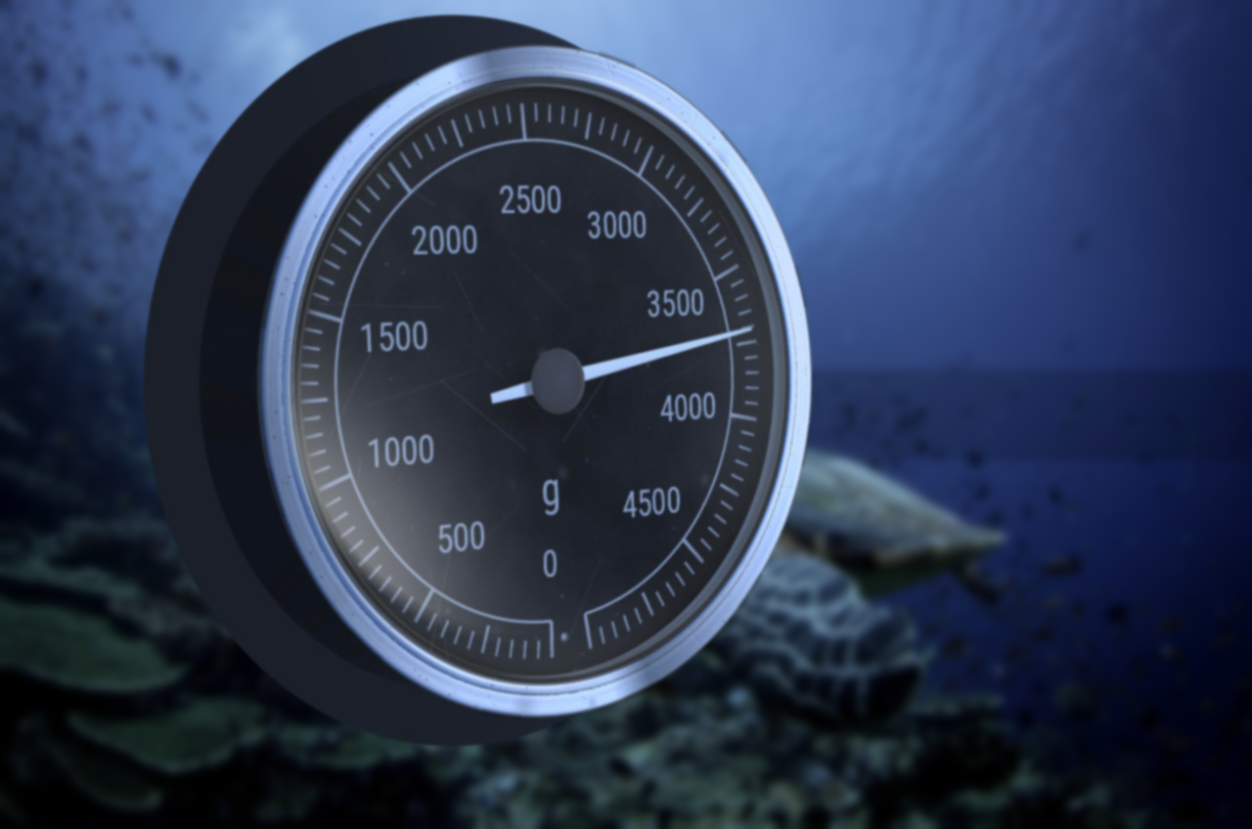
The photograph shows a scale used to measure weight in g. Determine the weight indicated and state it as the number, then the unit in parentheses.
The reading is 3700 (g)
